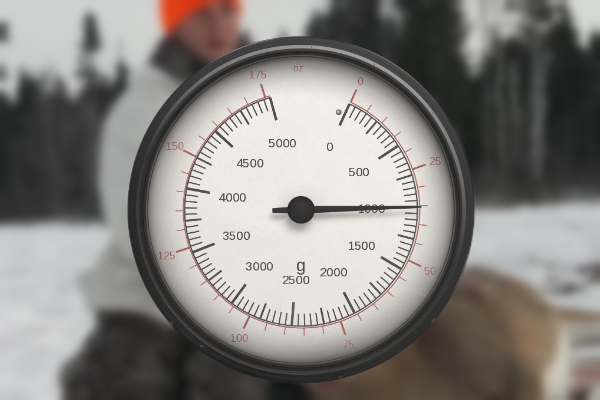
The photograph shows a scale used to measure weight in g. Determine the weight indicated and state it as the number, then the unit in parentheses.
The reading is 1000 (g)
